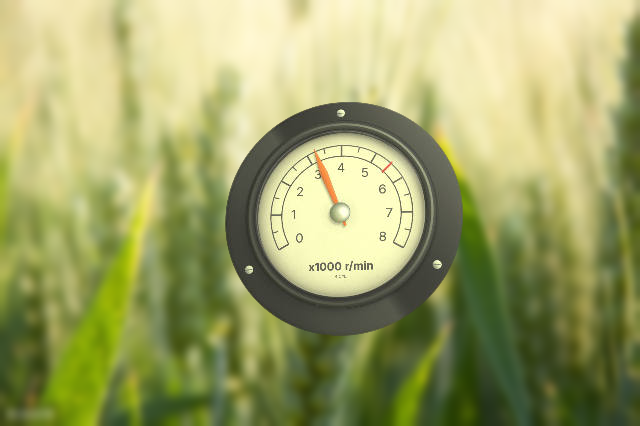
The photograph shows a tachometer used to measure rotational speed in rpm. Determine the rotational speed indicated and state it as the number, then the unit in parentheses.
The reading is 3250 (rpm)
